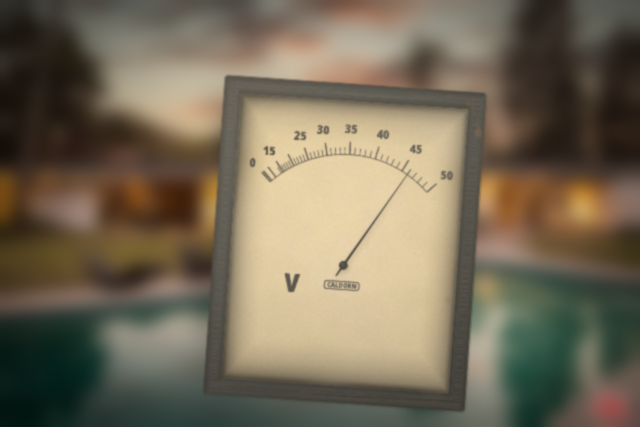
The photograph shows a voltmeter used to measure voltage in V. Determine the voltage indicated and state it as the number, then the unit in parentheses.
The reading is 46 (V)
